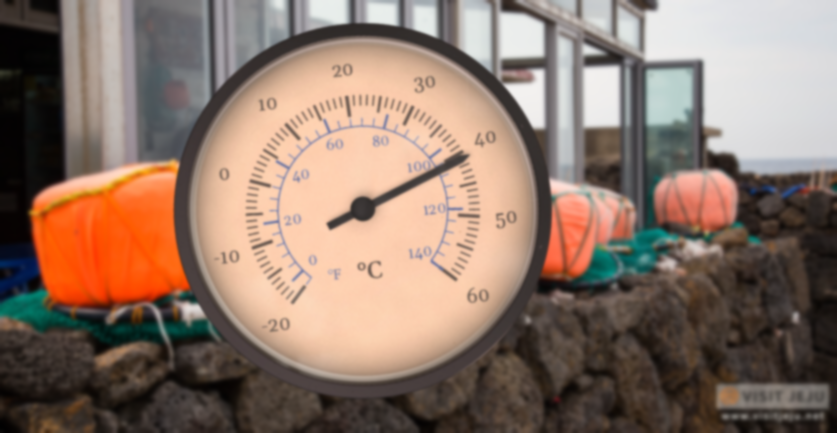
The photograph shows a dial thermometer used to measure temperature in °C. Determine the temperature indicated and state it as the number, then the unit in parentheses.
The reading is 41 (°C)
